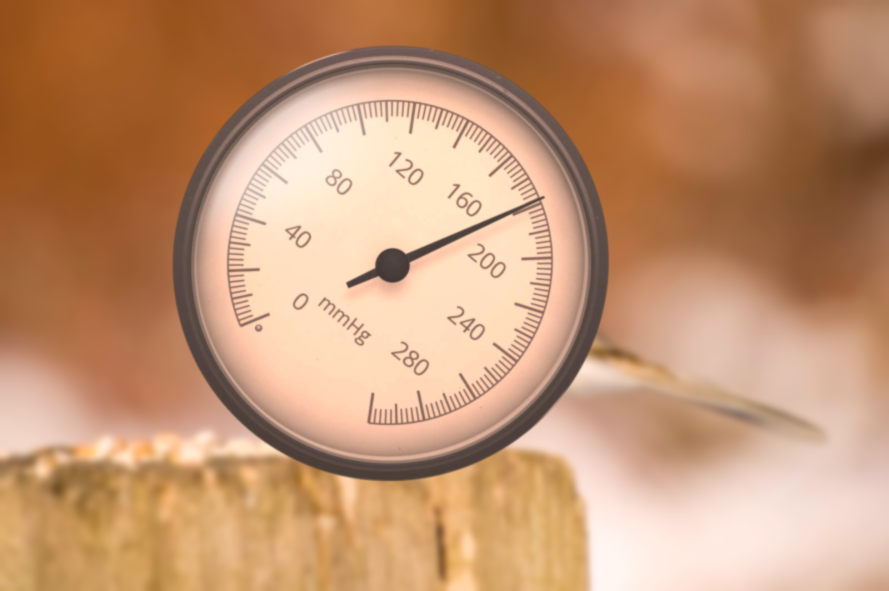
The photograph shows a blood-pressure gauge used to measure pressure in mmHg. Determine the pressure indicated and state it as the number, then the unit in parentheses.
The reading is 178 (mmHg)
